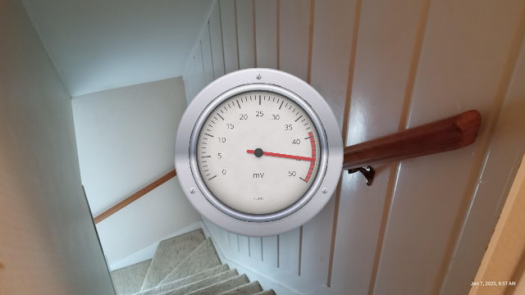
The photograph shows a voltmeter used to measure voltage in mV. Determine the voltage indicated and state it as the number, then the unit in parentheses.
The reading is 45 (mV)
